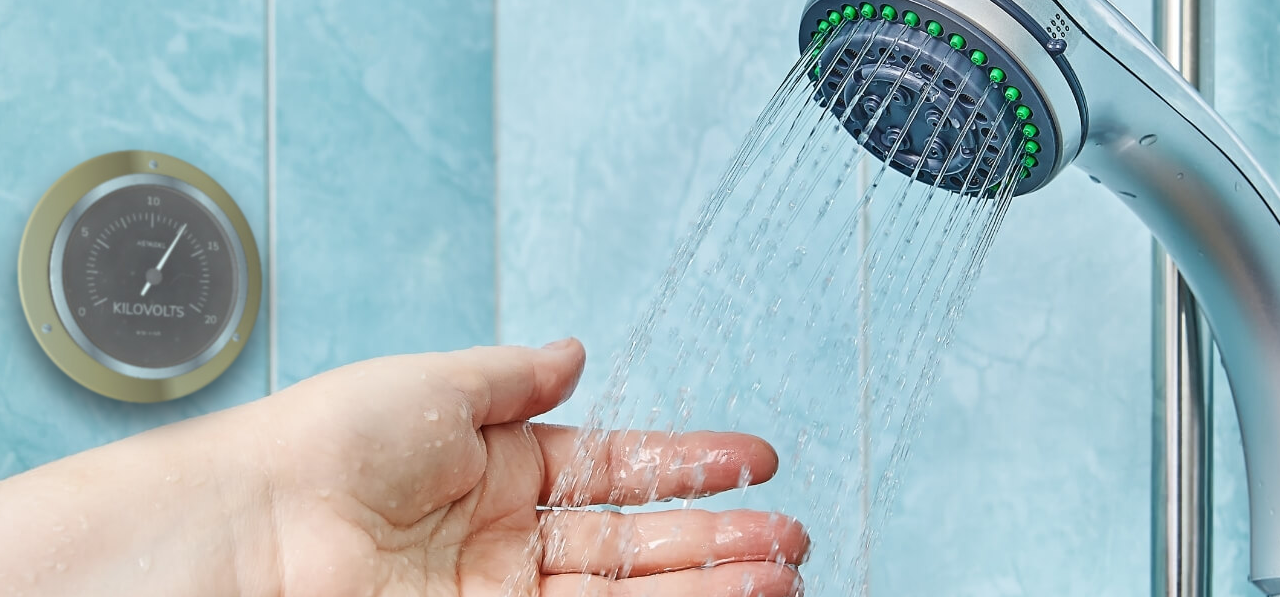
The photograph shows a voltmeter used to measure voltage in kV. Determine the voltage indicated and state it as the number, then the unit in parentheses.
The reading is 12.5 (kV)
